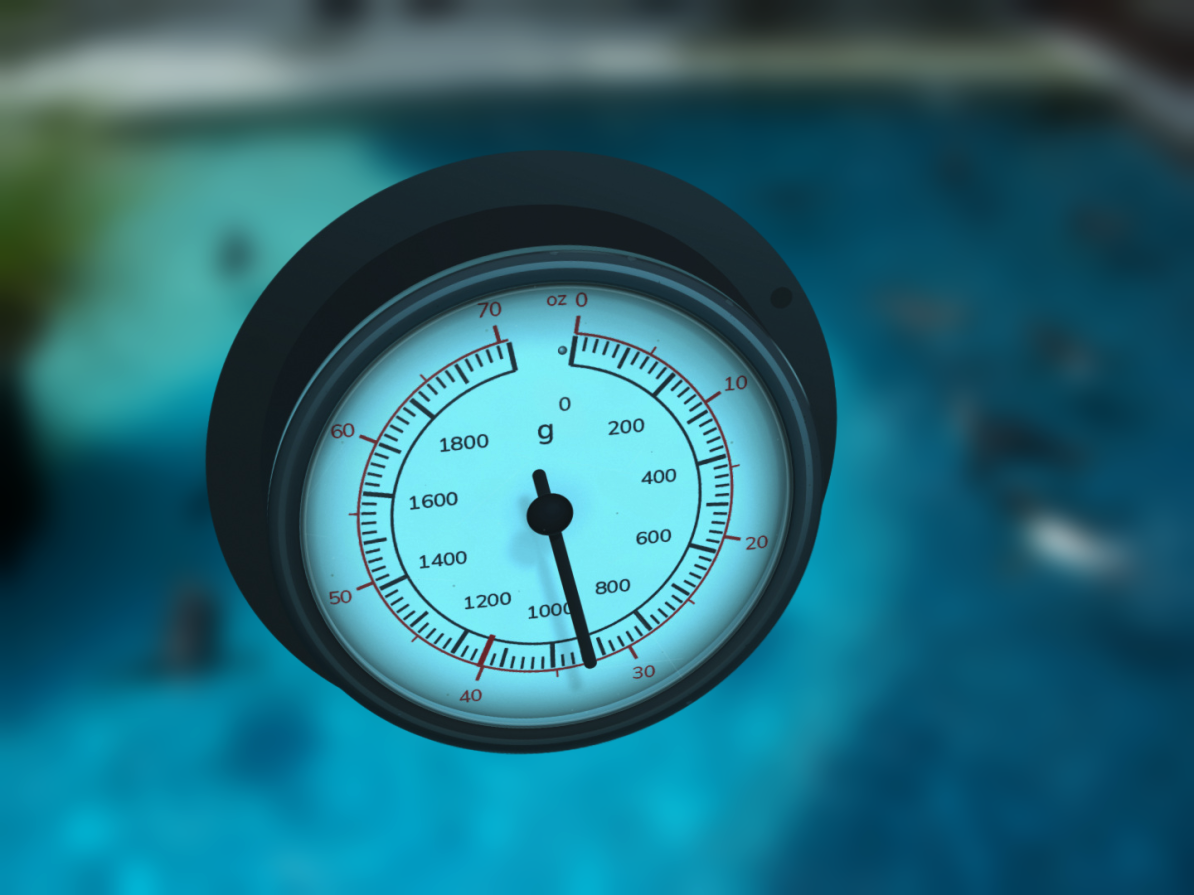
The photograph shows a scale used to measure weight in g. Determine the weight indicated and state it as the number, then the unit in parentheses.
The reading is 930 (g)
